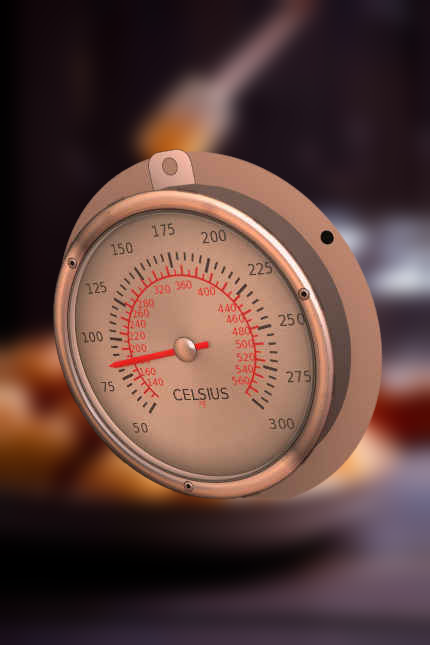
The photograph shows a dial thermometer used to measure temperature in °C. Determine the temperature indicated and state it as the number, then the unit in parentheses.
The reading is 85 (°C)
